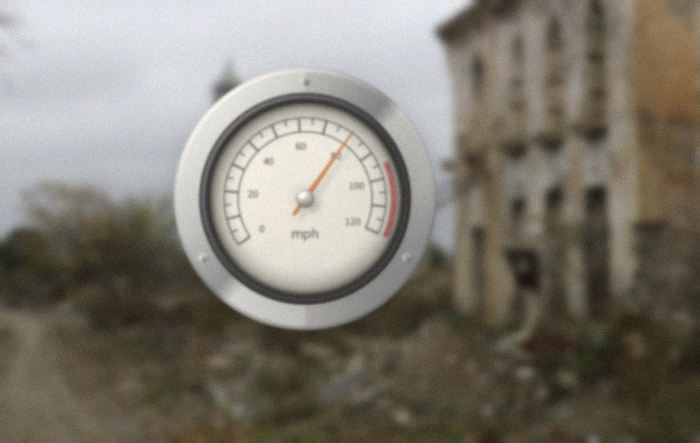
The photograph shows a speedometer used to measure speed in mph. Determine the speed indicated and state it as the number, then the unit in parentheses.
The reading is 80 (mph)
